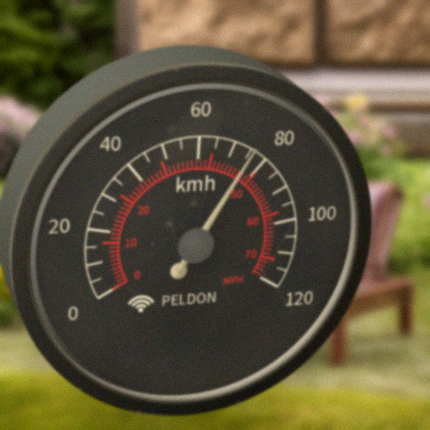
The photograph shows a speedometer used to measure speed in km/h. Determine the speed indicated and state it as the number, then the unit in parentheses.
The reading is 75 (km/h)
